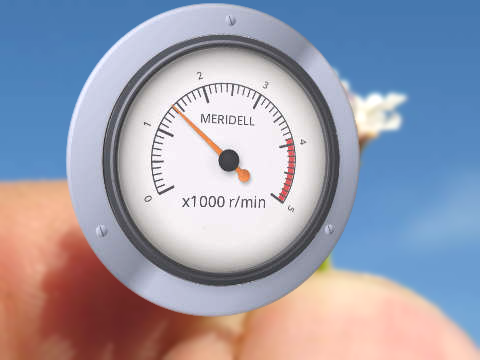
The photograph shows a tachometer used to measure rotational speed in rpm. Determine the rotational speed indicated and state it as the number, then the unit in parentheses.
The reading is 1400 (rpm)
